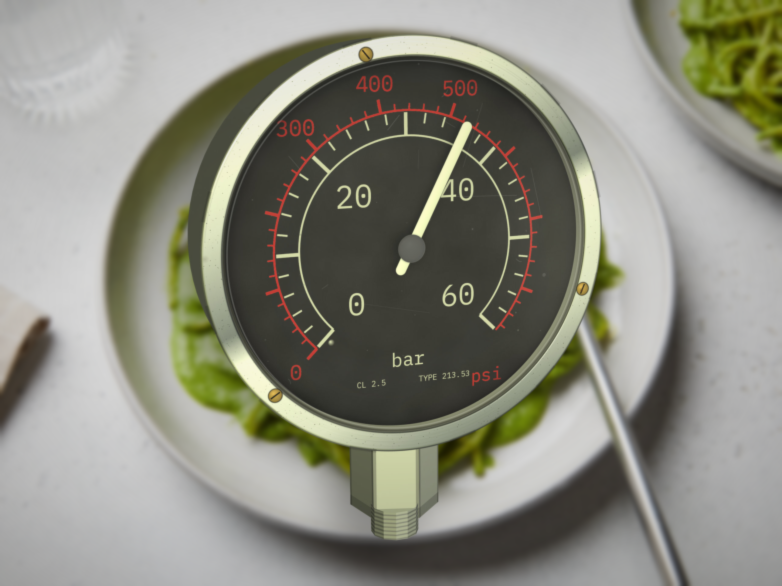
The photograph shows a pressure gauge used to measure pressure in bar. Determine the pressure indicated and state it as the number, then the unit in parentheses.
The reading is 36 (bar)
